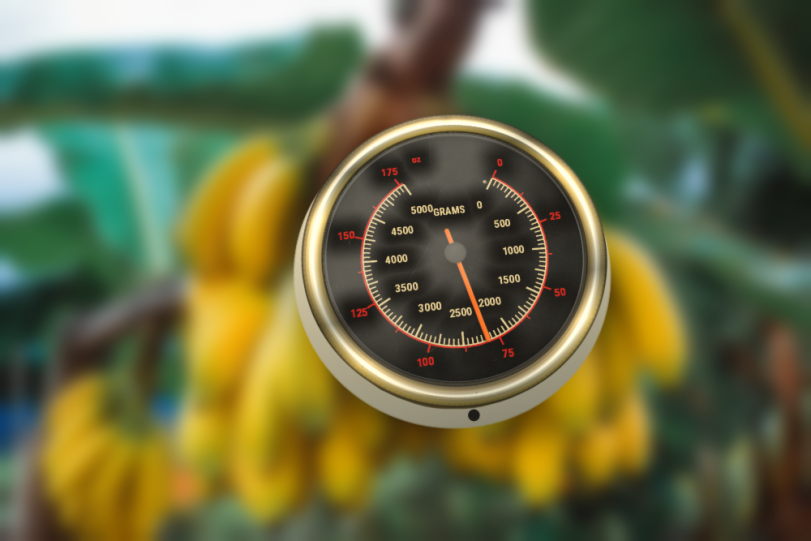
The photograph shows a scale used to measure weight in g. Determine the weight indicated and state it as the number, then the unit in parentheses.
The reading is 2250 (g)
